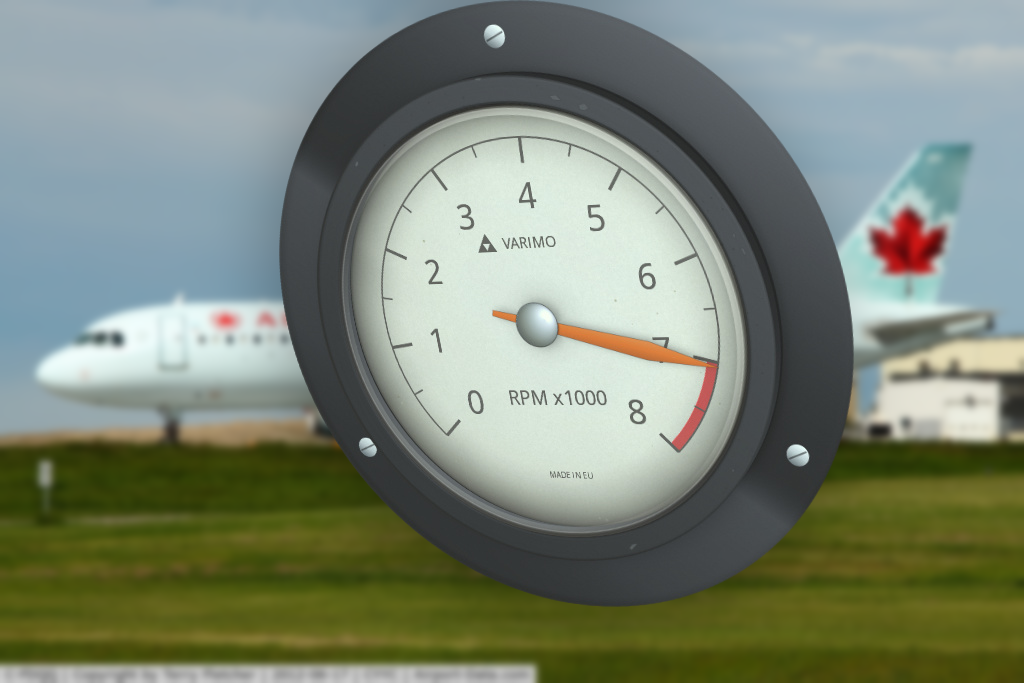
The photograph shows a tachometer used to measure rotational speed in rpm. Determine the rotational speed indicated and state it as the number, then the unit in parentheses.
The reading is 7000 (rpm)
